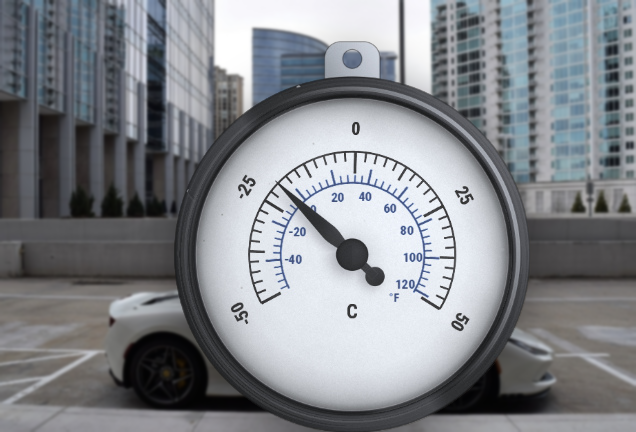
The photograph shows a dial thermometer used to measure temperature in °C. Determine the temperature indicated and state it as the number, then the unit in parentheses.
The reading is -20 (°C)
